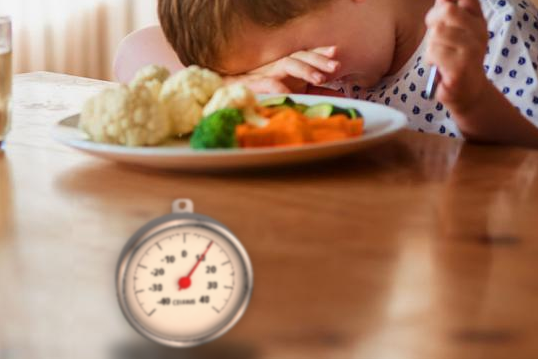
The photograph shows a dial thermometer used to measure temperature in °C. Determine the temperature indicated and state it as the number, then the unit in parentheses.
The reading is 10 (°C)
